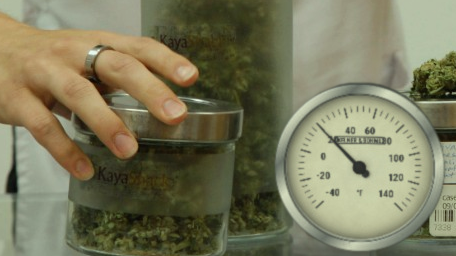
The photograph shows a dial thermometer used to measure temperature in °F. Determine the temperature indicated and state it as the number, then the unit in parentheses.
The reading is 20 (°F)
